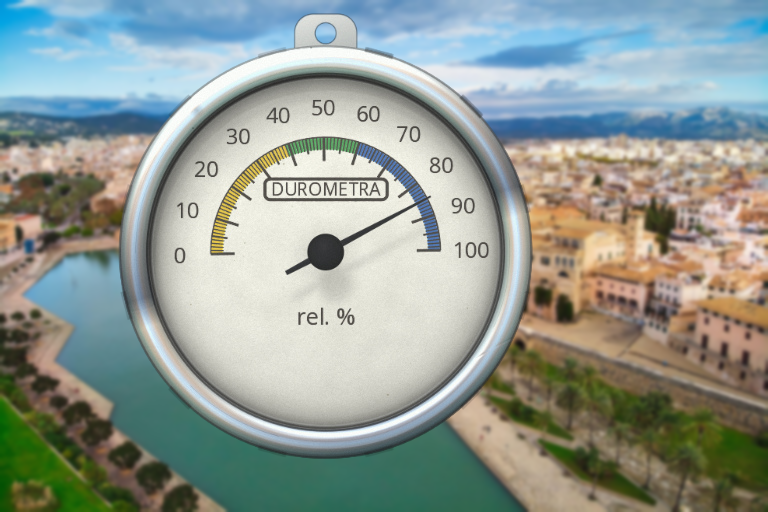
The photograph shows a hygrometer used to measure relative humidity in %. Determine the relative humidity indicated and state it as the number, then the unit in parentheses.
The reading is 85 (%)
